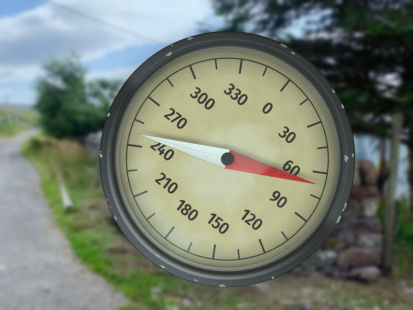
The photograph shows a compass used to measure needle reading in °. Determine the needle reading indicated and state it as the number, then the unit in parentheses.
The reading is 67.5 (°)
